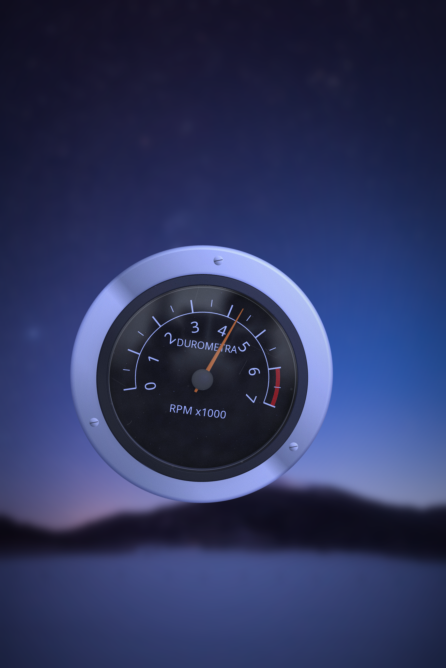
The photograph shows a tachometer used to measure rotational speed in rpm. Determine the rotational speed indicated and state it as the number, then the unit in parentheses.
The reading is 4250 (rpm)
